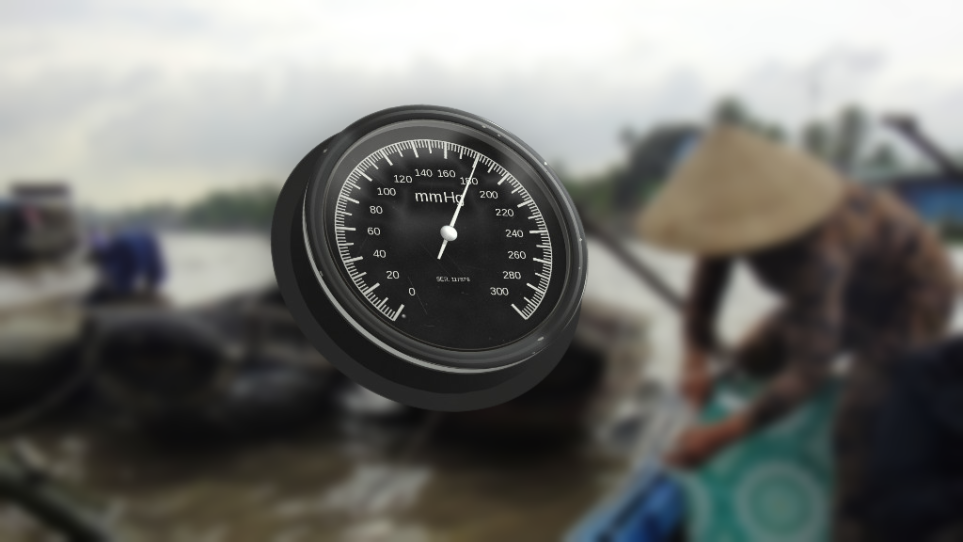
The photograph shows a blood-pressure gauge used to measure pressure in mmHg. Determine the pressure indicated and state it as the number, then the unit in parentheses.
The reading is 180 (mmHg)
